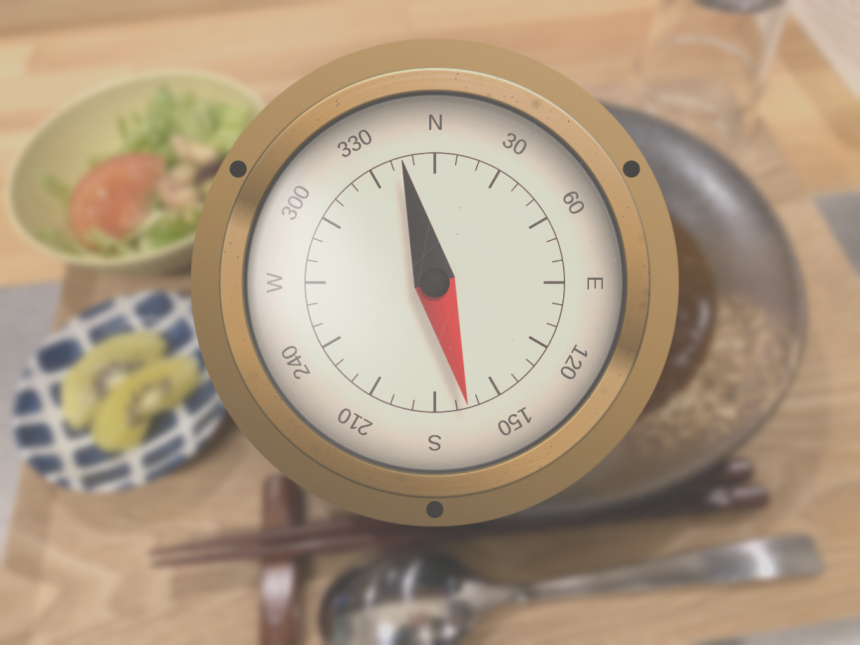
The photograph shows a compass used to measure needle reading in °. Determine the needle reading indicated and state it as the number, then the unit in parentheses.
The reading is 165 (°)
